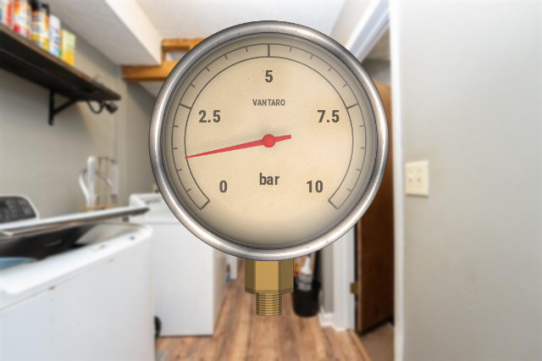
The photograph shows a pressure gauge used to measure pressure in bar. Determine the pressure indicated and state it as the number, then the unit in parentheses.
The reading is 1.25 (bar)
